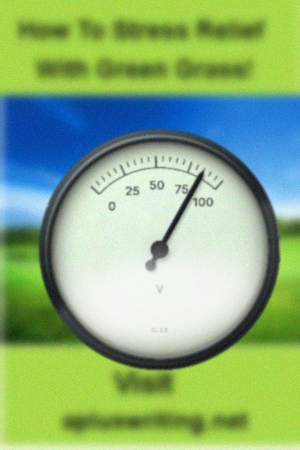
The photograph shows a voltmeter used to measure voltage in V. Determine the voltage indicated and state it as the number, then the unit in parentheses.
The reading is 85 (V)
